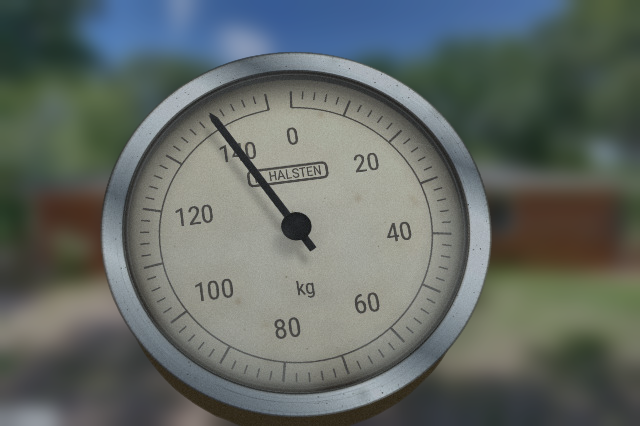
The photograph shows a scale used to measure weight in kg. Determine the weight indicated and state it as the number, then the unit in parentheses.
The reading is 140 (kg)
